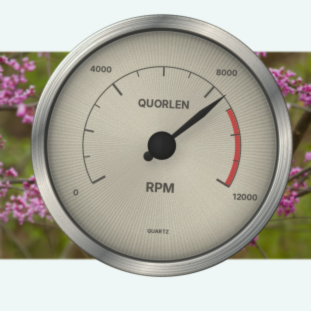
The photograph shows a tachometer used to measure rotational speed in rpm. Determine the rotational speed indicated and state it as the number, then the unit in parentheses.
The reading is 8500 (rpm)
